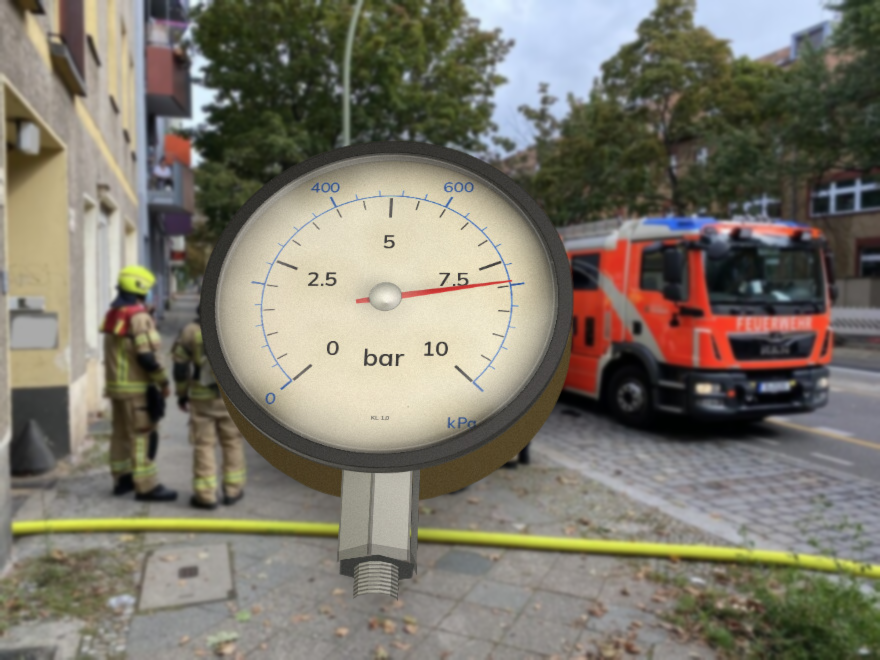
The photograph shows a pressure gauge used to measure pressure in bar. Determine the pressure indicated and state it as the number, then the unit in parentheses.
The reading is 8 (bar)
